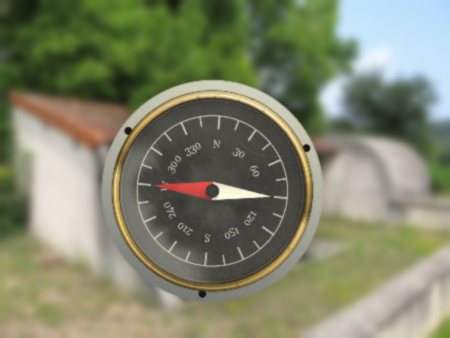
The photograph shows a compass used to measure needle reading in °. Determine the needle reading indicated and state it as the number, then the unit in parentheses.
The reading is 270 (°)
